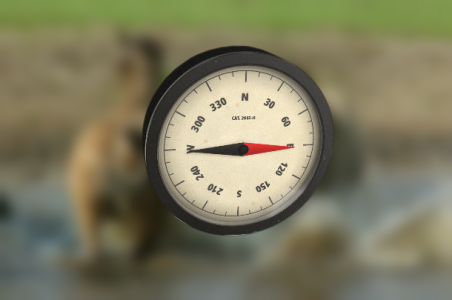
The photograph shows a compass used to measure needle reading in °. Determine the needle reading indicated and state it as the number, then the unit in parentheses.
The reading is 90 (°)
